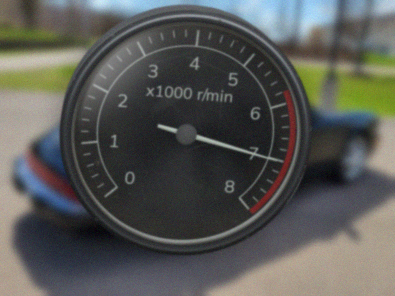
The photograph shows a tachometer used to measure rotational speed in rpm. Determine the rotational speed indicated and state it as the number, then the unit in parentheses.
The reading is 7000 (rpm)
